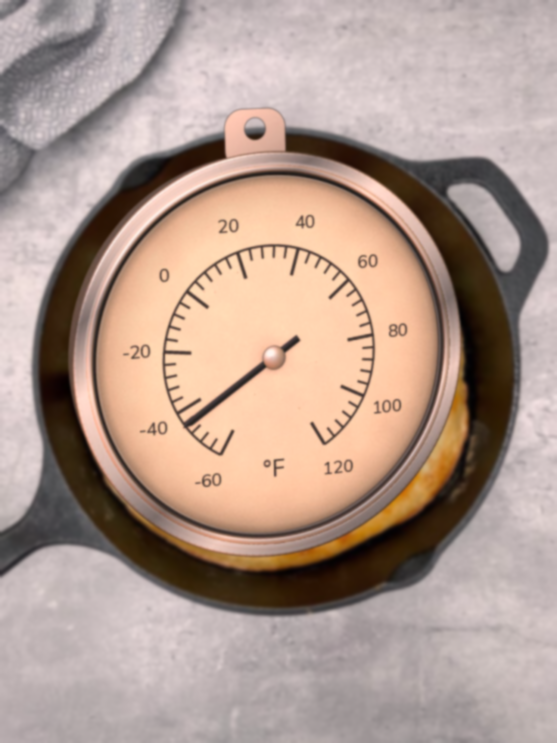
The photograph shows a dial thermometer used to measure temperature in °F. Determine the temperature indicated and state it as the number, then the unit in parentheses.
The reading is -44 (°F)
